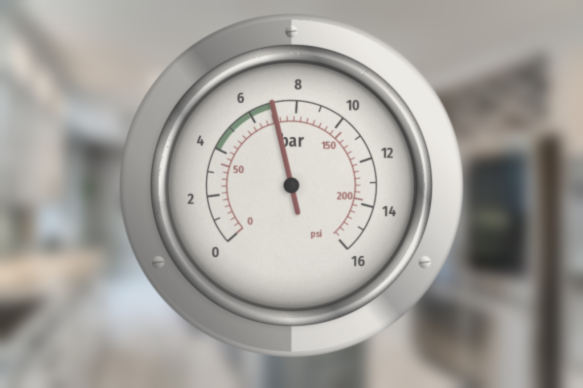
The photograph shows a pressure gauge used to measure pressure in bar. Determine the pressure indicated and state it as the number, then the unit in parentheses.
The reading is 7 (bar)
